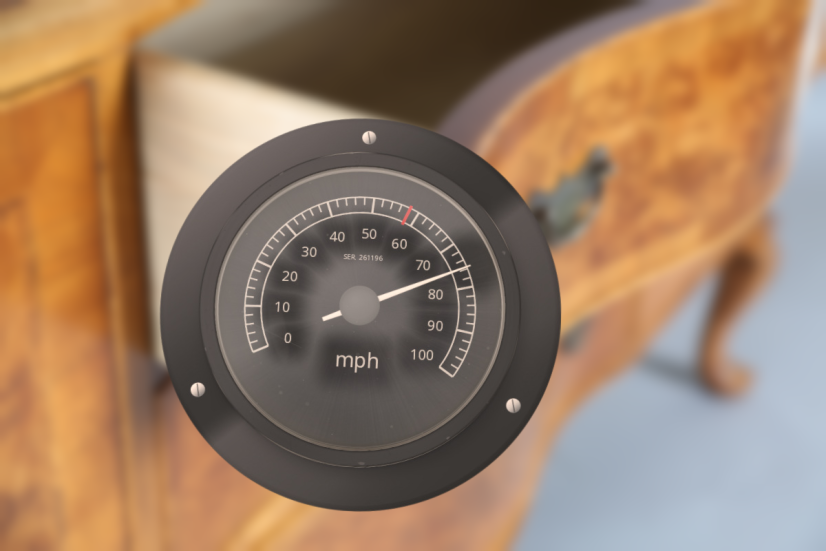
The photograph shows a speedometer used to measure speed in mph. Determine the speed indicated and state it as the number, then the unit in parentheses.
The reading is 76 (mph)
